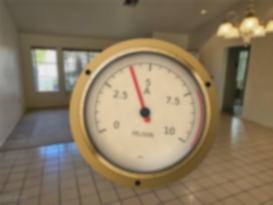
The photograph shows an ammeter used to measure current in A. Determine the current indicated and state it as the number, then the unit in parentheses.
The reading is 4 (A)
